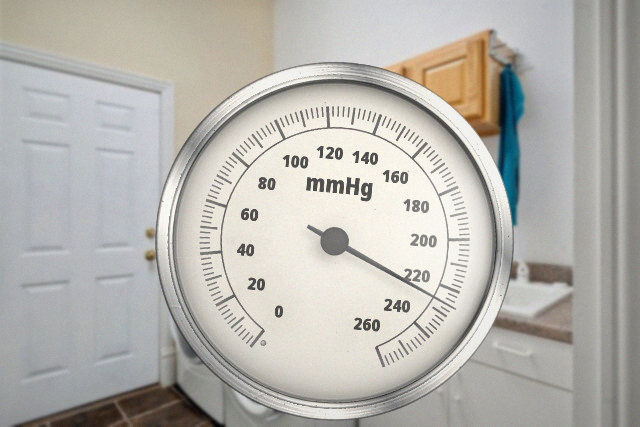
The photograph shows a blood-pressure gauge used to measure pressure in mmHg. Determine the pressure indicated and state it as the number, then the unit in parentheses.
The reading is 226 (mmHg)
